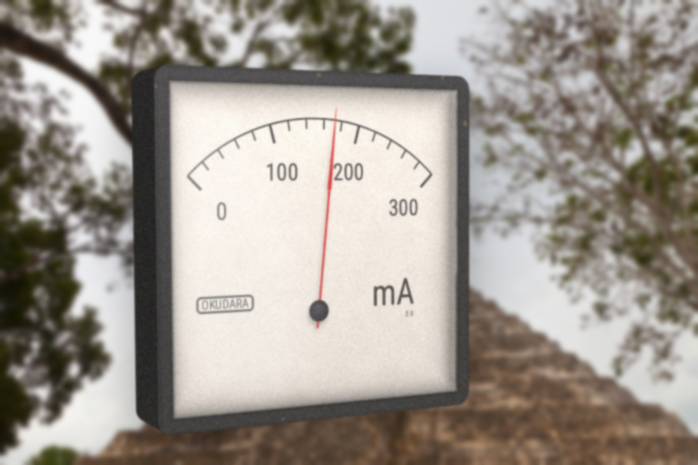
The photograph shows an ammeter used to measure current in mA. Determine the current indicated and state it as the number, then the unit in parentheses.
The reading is 170 (mA)
